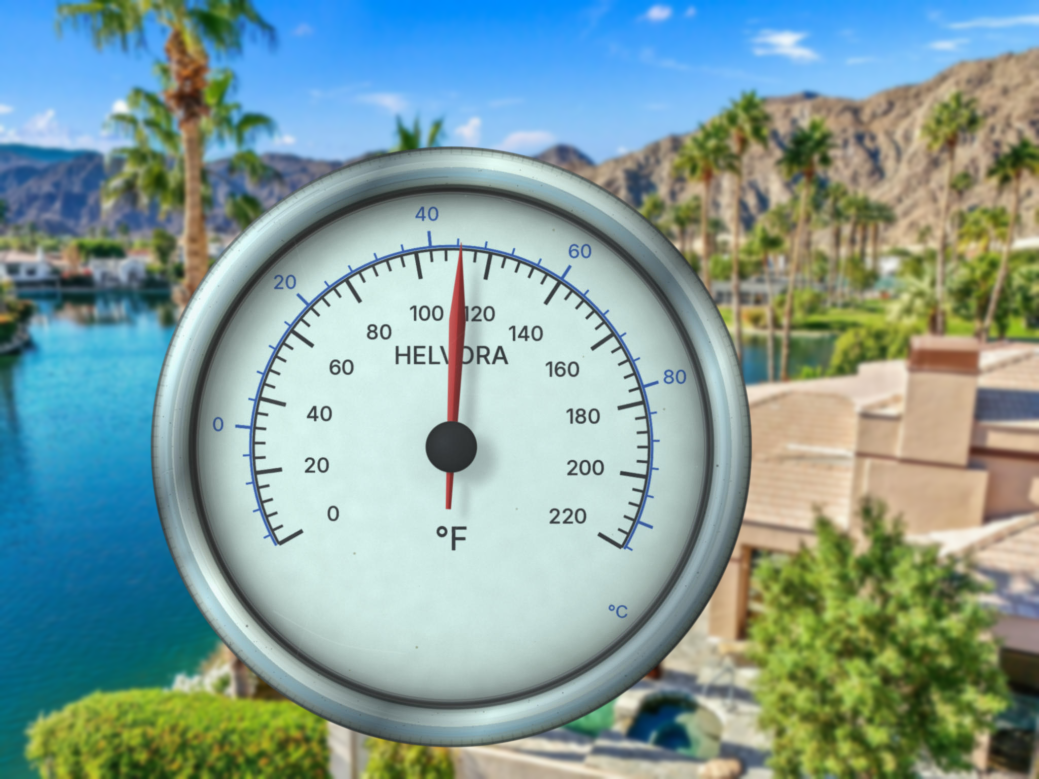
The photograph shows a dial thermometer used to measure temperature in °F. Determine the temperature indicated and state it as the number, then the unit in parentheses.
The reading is 112 (°F)
